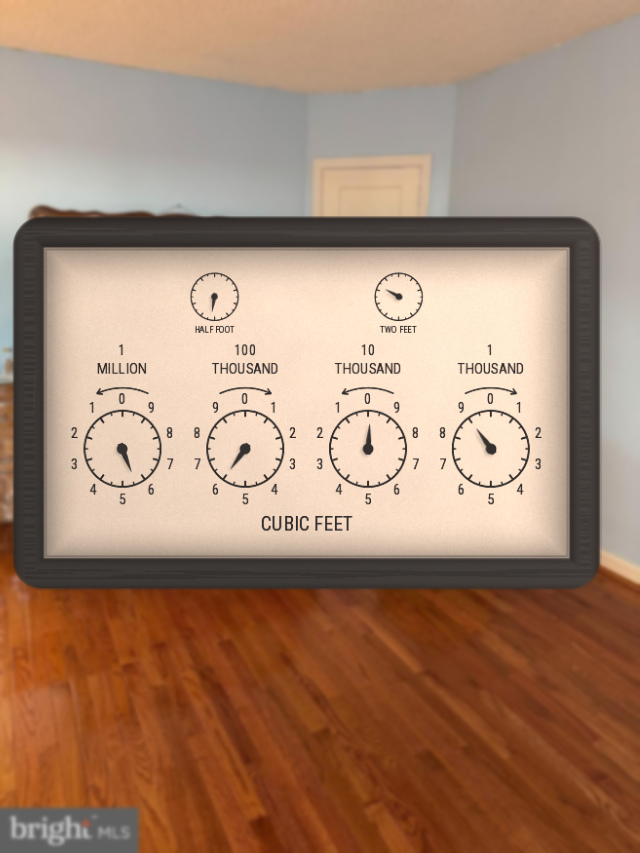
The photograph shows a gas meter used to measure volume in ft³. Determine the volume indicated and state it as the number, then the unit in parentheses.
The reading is 559900 (ft³)
